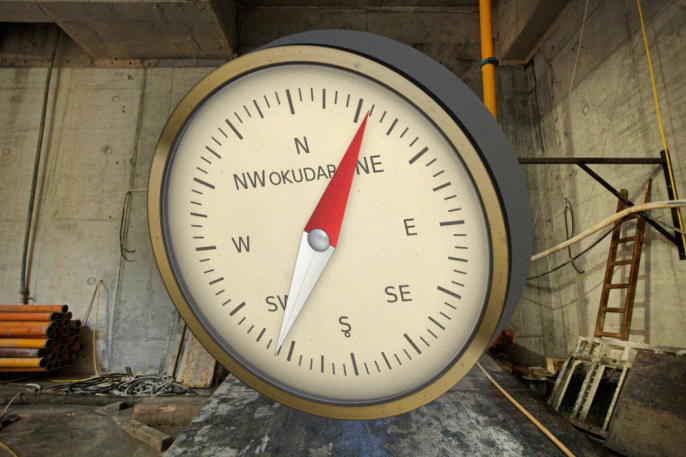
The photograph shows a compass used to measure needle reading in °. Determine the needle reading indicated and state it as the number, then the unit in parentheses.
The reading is 35 (°)
